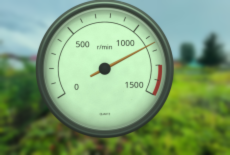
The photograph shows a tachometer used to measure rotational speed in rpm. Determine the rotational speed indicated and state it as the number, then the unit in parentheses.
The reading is 1150 (rpm)
